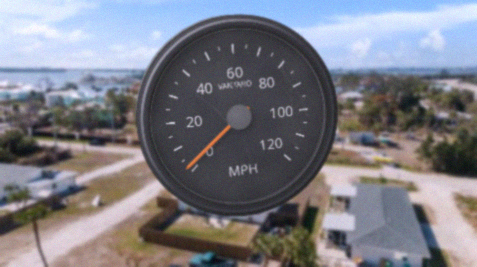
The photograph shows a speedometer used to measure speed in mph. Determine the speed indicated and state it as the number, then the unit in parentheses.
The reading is 2.5 (mph)
